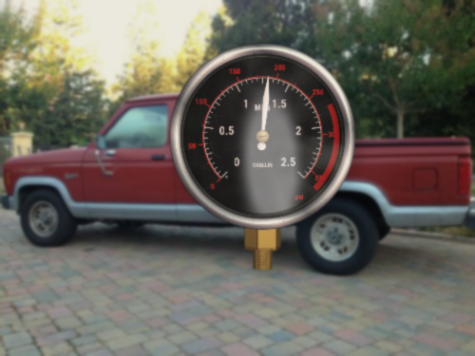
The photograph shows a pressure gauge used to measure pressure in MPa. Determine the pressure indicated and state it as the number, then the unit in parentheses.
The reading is 1.3 (MPa)
